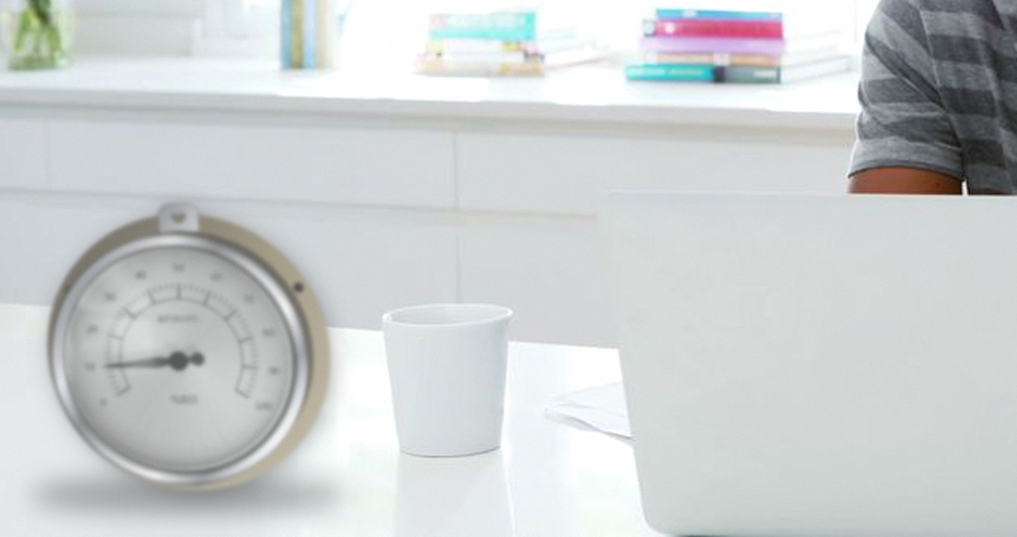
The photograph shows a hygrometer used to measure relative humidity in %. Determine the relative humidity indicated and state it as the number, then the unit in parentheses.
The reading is 10 (%)
